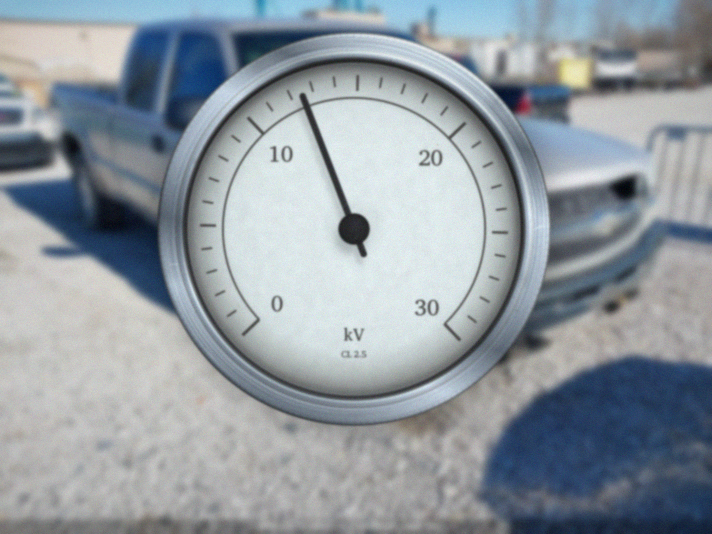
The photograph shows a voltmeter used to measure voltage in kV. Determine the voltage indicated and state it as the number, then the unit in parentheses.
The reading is 12.5 (kV)
